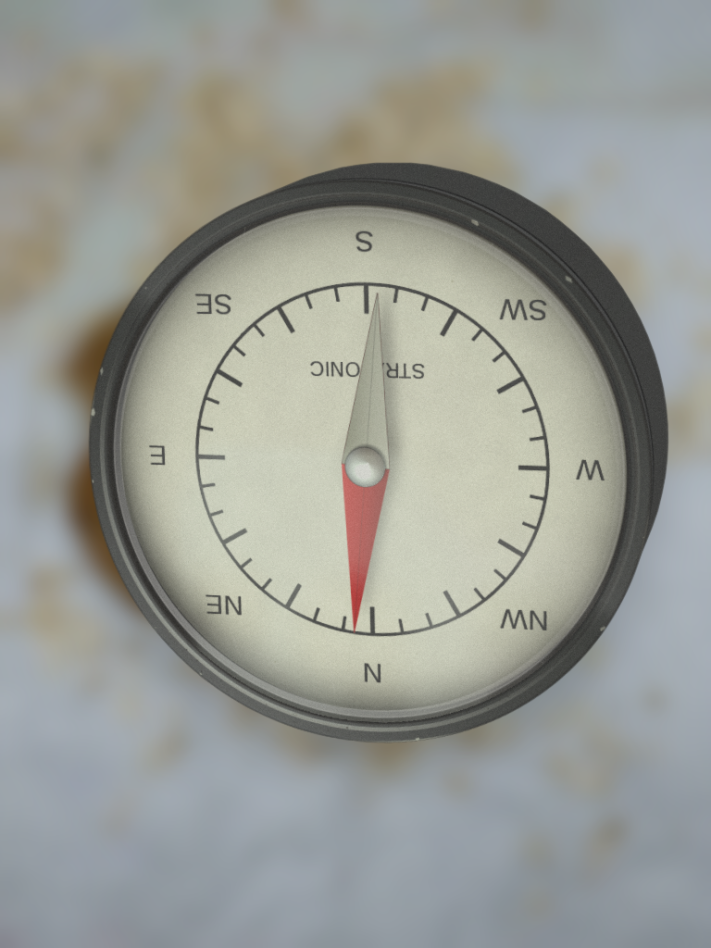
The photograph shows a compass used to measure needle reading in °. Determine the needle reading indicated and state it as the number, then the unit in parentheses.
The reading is 5 (°)
